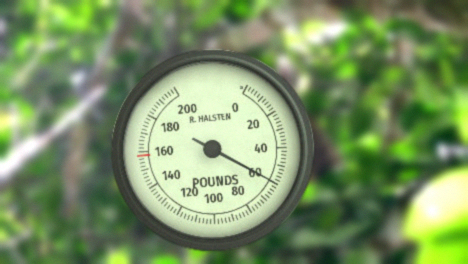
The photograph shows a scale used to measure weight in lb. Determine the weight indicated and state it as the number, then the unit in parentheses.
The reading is 60 (lb)
